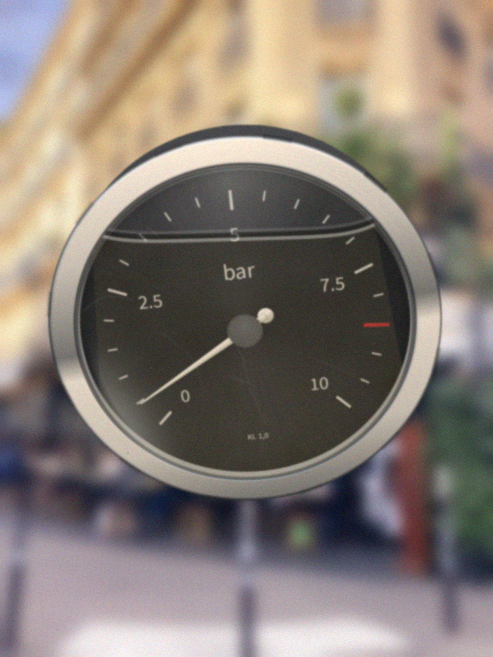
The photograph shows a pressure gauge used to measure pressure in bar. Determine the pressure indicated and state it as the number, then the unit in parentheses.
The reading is 0.5 (bar)
